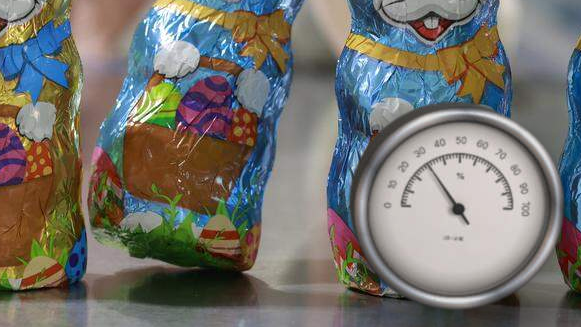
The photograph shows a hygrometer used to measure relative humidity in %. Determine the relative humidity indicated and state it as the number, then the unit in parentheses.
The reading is 30 (%)
